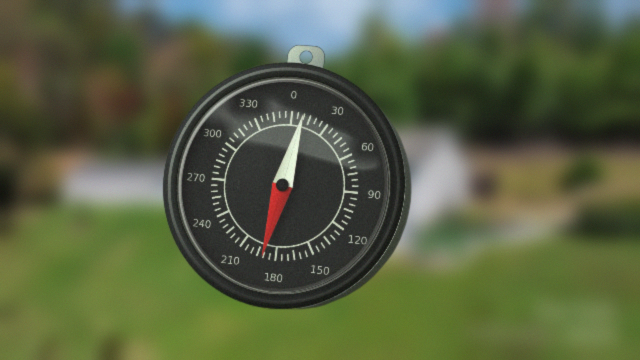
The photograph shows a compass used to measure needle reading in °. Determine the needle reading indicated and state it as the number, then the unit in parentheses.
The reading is 190 (°)
